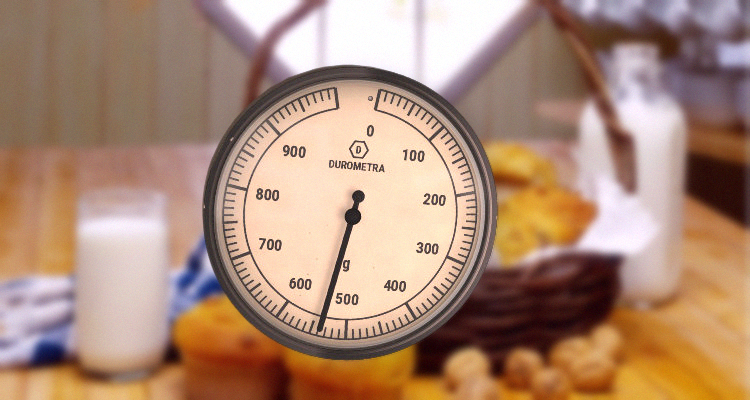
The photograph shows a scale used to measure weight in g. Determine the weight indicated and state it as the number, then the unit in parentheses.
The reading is 540 (g)
